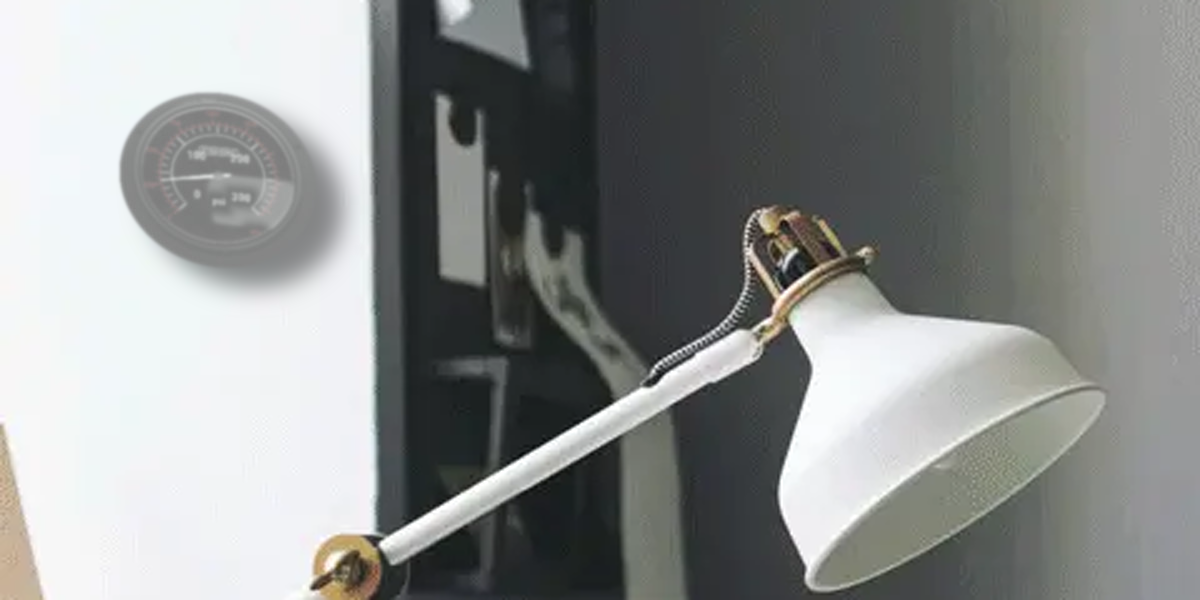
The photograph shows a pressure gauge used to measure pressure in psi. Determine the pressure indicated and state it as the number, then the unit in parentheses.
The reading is 40 (psi)
